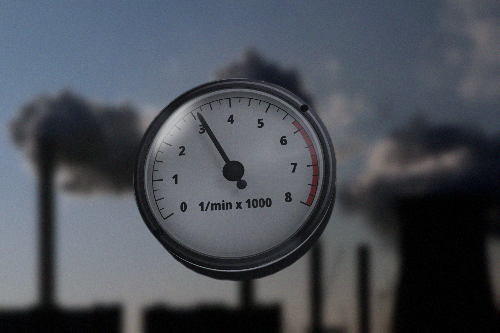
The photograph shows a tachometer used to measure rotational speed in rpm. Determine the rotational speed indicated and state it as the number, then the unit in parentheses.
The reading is 3125 (rpm)
